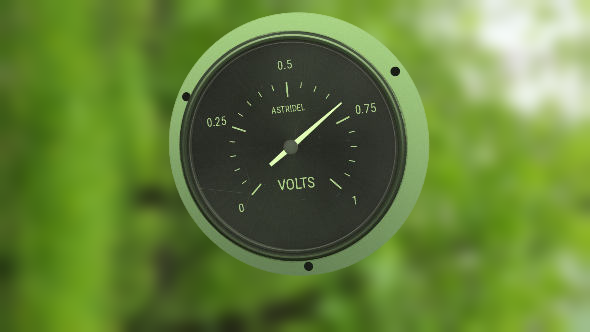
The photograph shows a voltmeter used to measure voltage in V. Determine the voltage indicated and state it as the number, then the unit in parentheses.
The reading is 0.7 (V)
